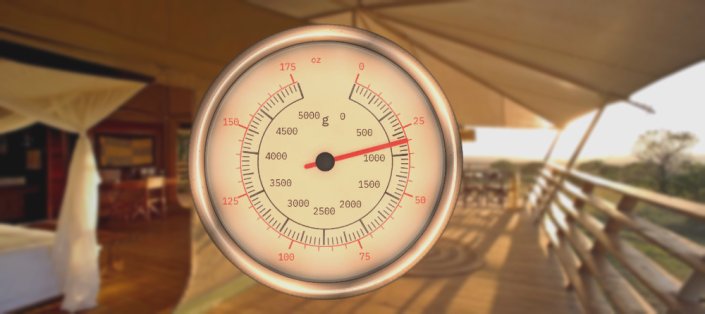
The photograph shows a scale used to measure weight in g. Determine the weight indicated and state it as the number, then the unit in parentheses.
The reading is 850 (g)
